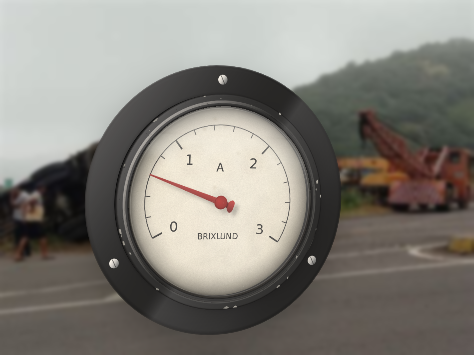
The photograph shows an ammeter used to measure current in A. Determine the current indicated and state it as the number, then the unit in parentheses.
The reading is 0.6 (A)
